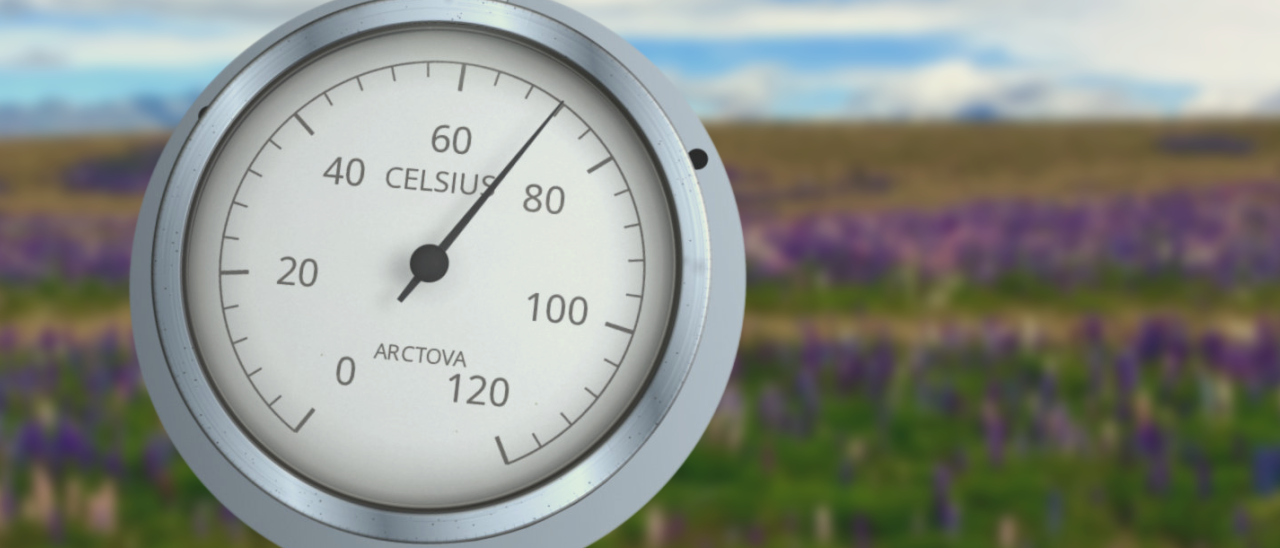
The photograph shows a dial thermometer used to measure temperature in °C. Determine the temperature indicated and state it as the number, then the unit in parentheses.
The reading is 72 (°C)
